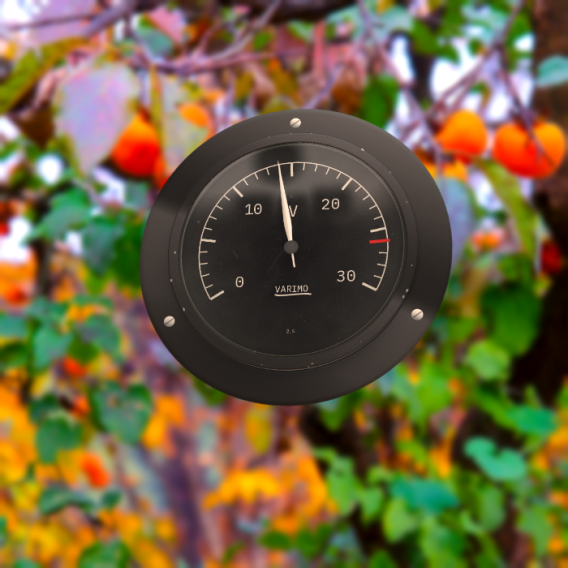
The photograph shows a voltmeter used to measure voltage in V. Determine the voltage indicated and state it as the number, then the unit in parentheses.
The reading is 14 (V)
